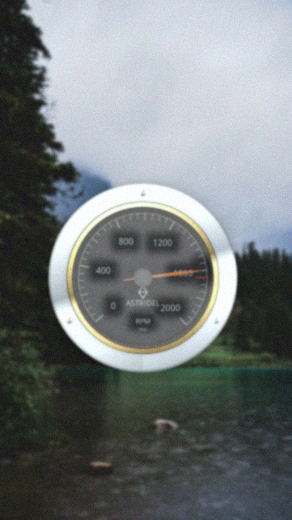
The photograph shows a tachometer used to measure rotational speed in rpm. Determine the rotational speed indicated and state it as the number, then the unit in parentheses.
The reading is 1600 (rpm)
